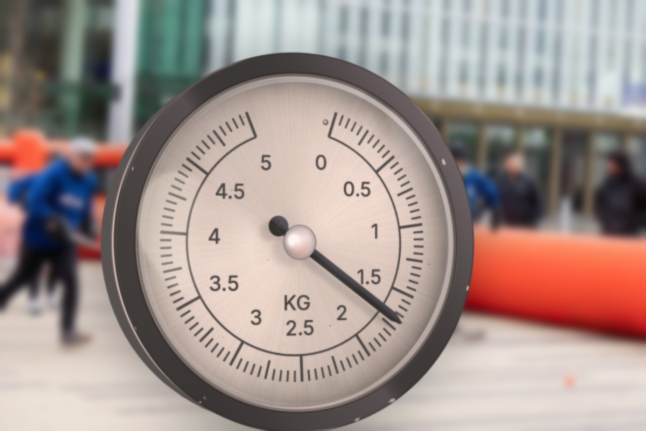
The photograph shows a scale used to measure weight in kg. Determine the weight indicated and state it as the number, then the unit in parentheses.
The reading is 1.7 (kg)
